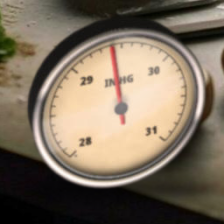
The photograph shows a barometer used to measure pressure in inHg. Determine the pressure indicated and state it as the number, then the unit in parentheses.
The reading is 29.4 (inHg)
